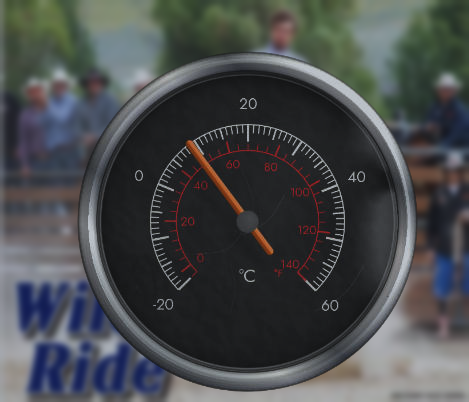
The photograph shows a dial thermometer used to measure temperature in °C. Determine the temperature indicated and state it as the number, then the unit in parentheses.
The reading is 9 (°C)
